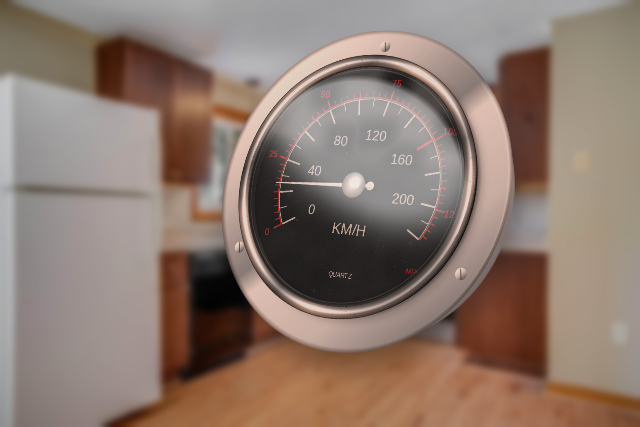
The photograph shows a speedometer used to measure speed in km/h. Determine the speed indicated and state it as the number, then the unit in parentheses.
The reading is 25 (km/h)
